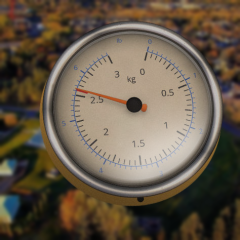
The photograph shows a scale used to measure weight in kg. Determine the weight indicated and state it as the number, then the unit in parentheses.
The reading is 2.55 (kg)
